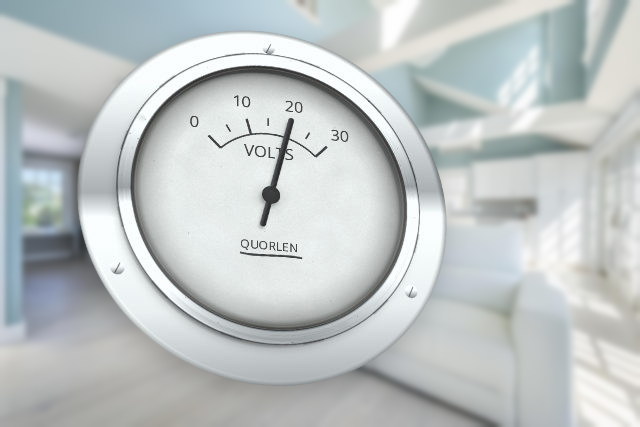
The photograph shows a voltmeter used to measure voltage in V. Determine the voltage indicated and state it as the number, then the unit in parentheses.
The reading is 20 (V)
